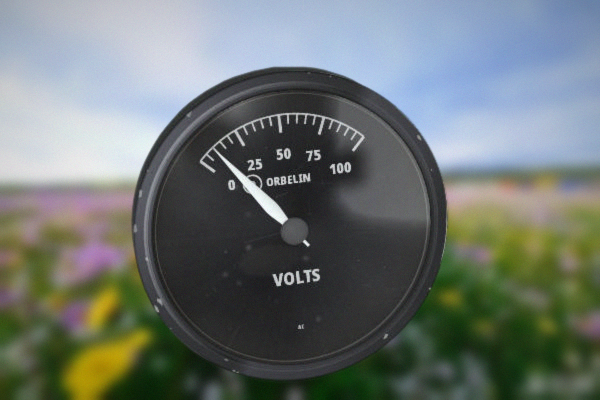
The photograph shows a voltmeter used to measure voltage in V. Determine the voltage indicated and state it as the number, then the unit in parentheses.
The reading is 10 (V)
